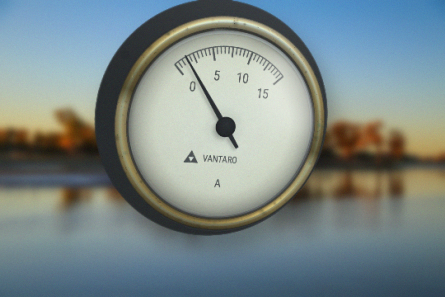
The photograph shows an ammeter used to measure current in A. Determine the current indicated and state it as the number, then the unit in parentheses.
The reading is 1.5 (A)
